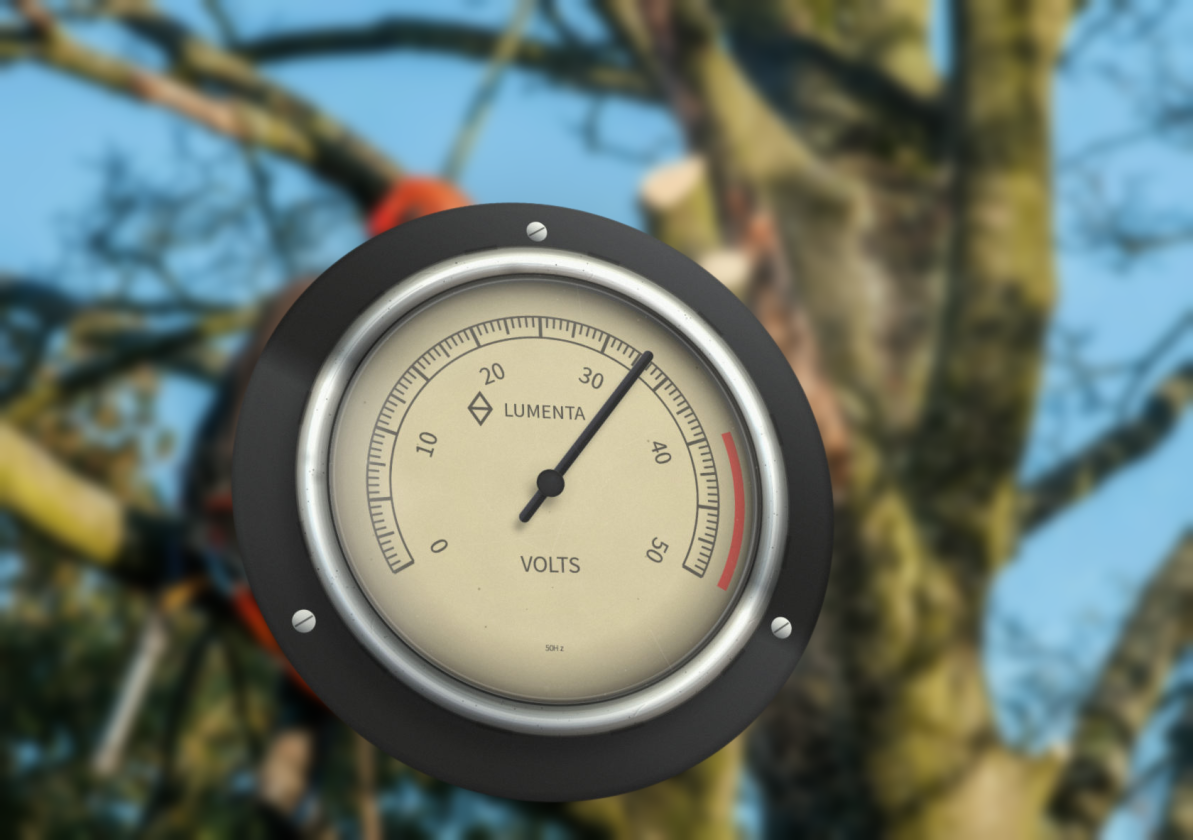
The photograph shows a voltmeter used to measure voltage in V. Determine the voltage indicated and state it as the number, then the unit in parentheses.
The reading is 33 (V)
